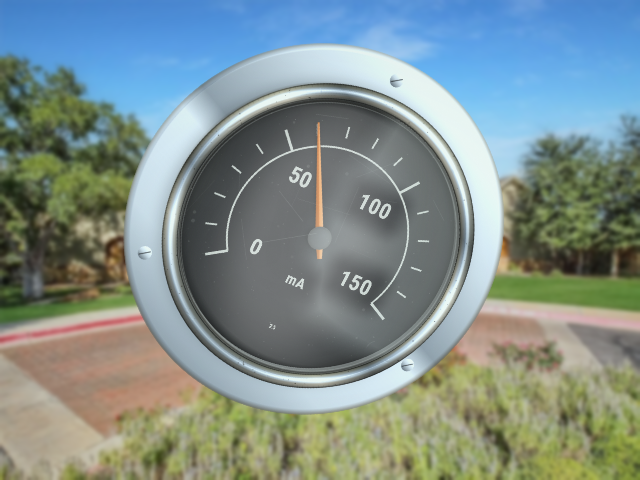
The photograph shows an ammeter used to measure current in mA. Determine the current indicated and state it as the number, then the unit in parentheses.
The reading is 60 (mA)
